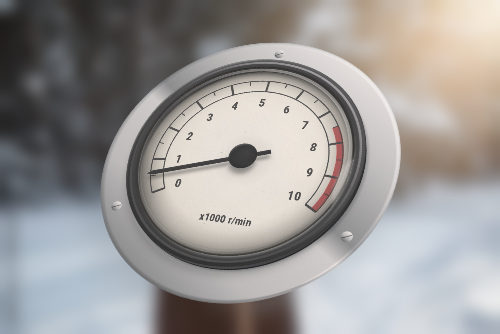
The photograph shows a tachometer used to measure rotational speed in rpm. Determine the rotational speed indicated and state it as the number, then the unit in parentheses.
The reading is 500 (rpm)
